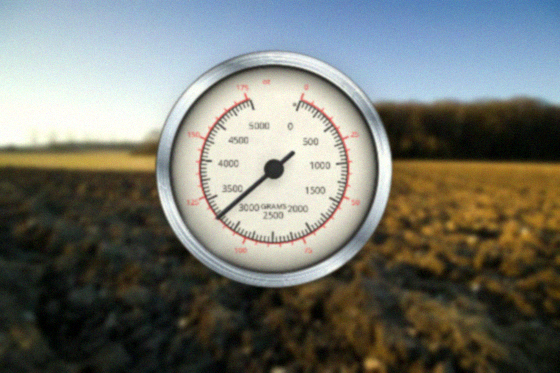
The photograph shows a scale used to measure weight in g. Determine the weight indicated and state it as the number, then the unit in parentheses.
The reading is 3250 (g)
